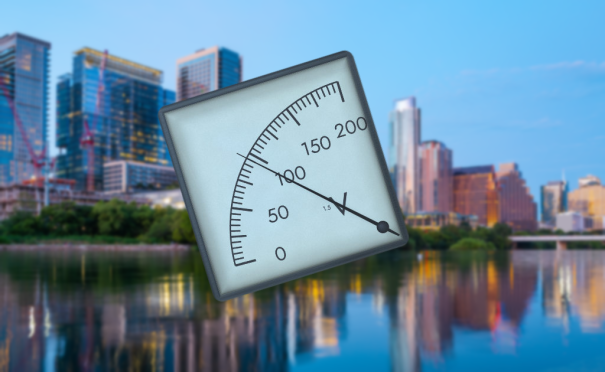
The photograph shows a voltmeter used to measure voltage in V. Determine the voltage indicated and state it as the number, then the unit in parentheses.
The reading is 95 (V)
